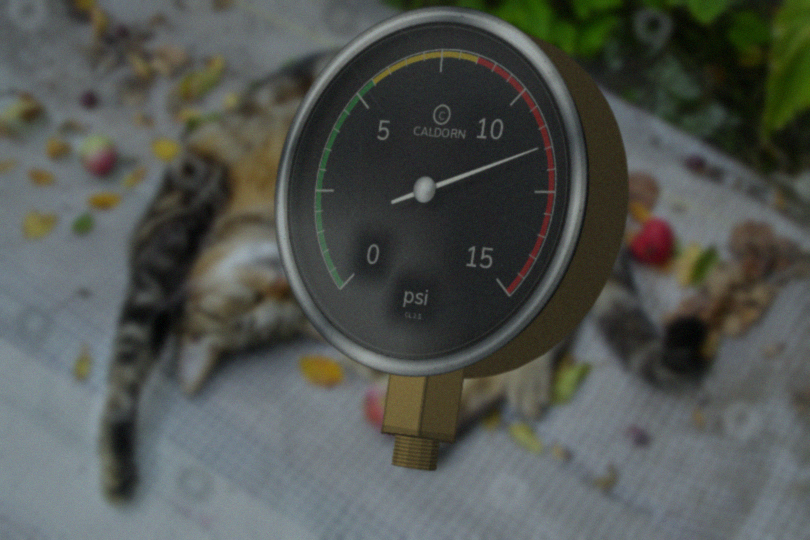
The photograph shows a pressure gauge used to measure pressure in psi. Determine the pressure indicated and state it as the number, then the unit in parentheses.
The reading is 11.5 (psi)
